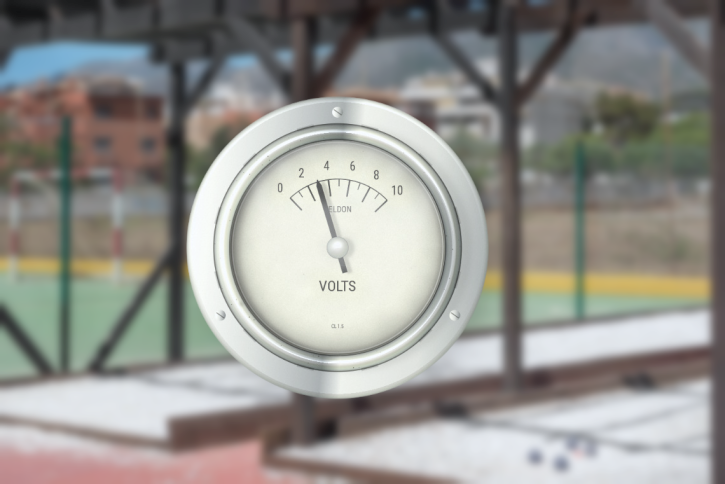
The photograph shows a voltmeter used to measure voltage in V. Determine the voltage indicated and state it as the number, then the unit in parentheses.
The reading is 3 (V)
